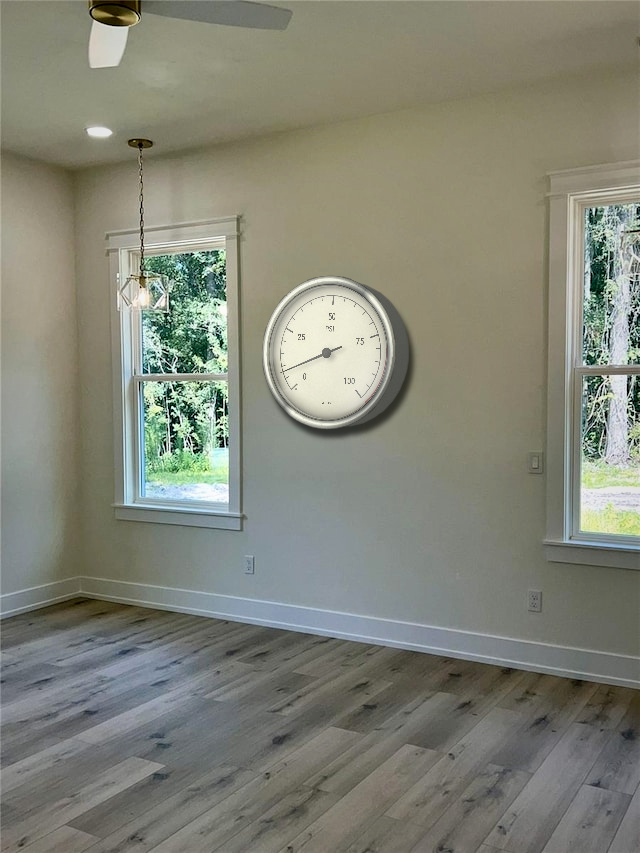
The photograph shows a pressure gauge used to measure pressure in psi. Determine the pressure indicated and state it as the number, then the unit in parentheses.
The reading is 7.5 (psi)
